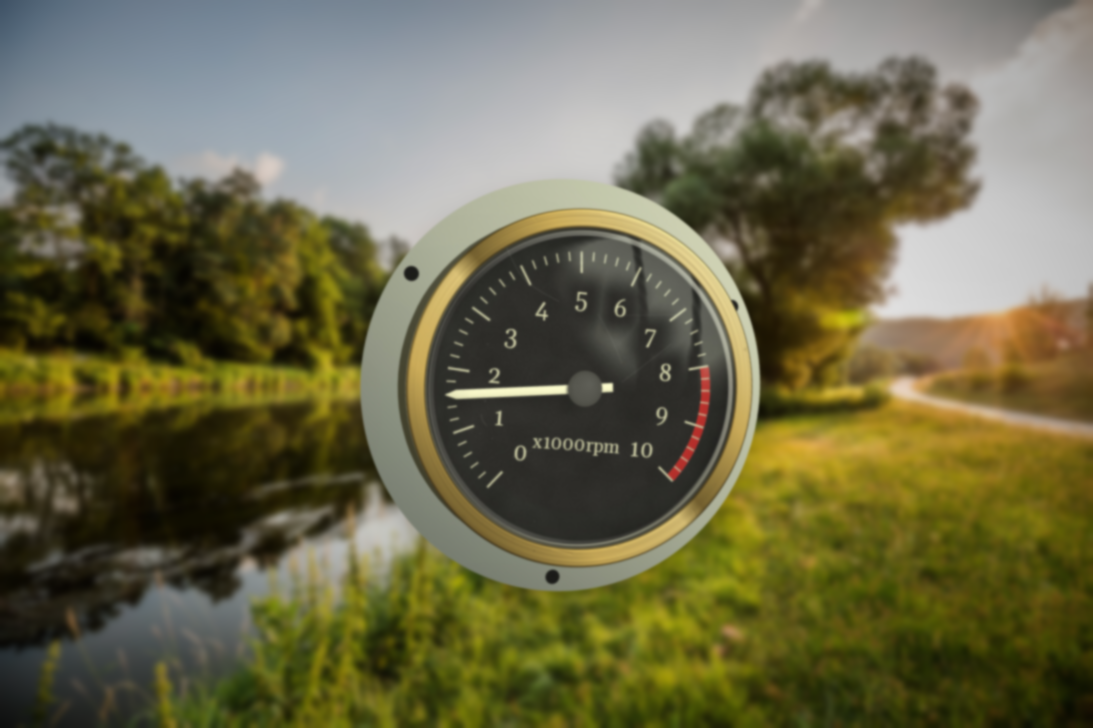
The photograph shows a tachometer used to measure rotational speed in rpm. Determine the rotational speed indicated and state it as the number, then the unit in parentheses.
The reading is 1600 (rpm)
